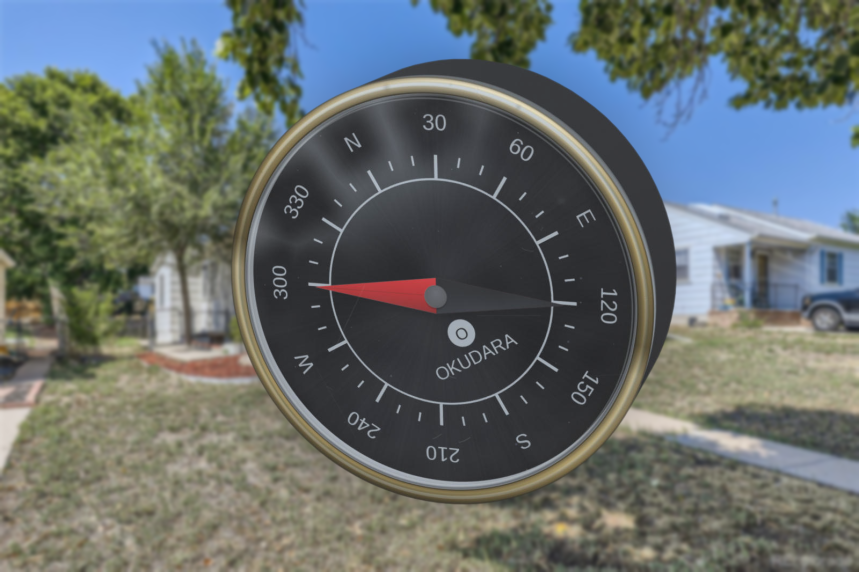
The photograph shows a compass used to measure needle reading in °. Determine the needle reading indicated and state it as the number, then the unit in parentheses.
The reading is 300 (°)
